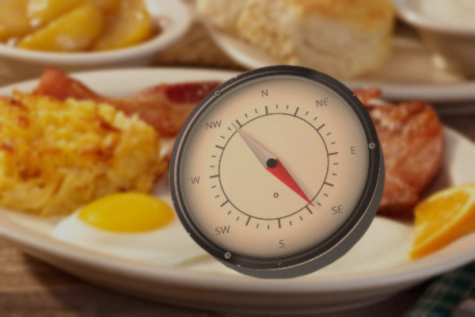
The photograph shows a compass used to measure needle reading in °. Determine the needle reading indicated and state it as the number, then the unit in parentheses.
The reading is 145 (°)
